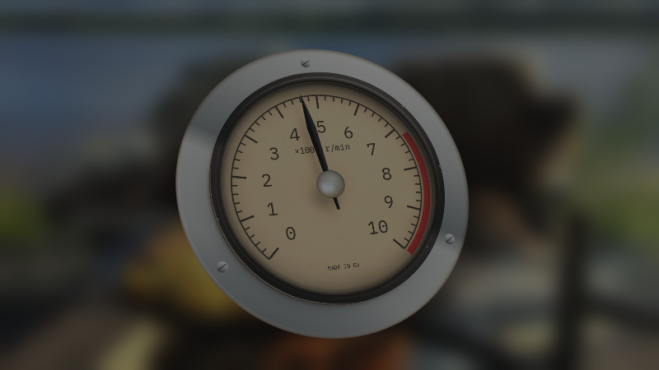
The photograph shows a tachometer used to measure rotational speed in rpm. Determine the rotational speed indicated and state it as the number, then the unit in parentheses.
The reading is 4600 (rpm)
